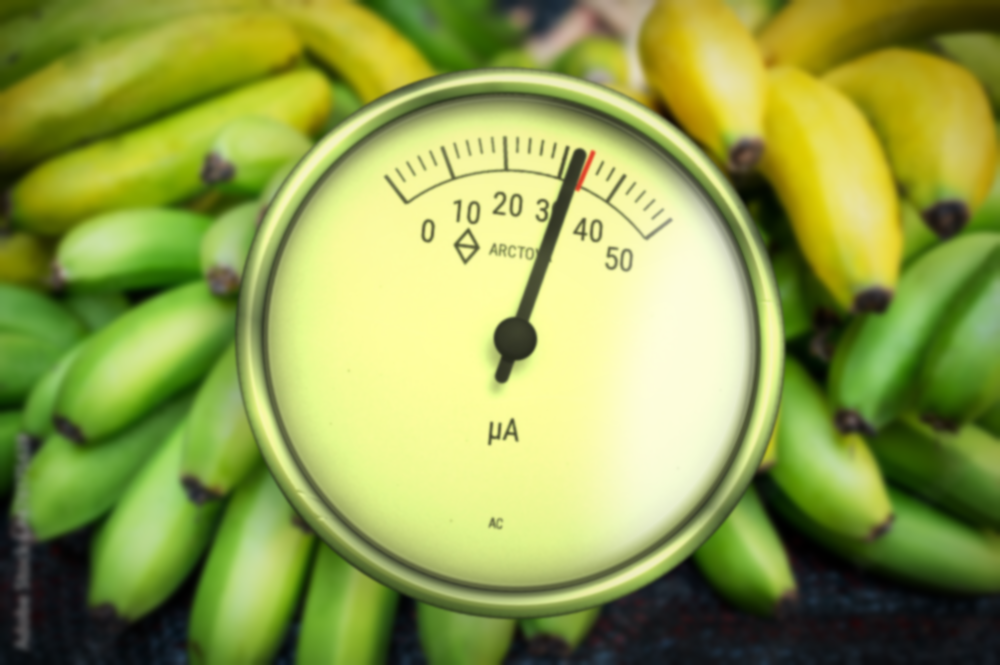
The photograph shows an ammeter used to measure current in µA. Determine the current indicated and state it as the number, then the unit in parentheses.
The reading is 32 (µA)
